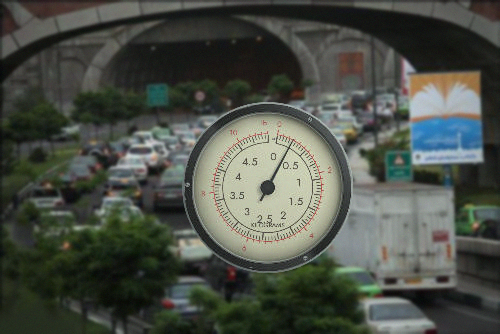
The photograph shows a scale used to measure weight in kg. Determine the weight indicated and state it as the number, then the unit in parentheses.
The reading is 0.25 (kg)
